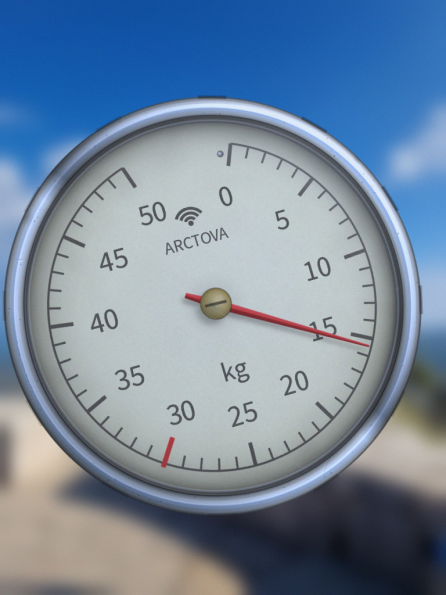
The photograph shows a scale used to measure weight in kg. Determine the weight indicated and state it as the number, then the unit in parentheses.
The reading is 15.5 (kg)
